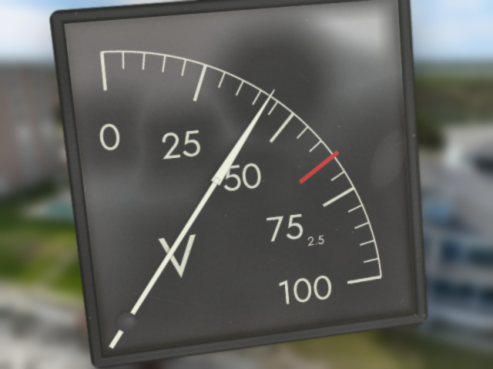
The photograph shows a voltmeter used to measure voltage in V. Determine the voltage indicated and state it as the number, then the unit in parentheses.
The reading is 42.5 (V)
